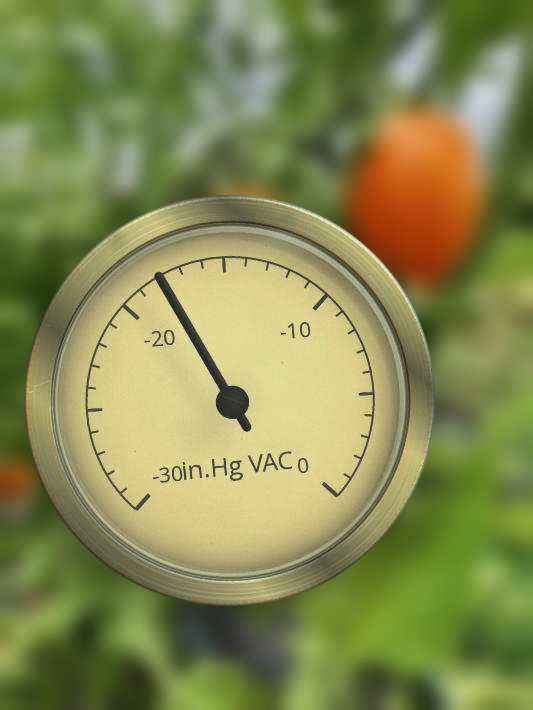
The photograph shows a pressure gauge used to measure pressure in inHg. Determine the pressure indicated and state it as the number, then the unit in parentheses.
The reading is -18 (inHg)
